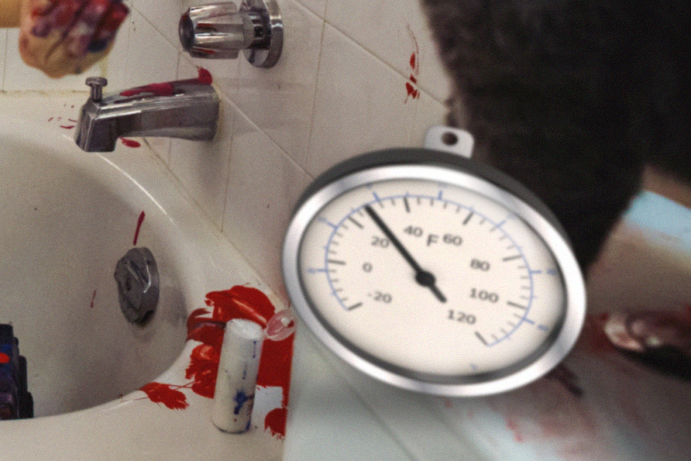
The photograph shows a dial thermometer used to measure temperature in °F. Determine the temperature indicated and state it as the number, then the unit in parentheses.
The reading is 28 (°F)
